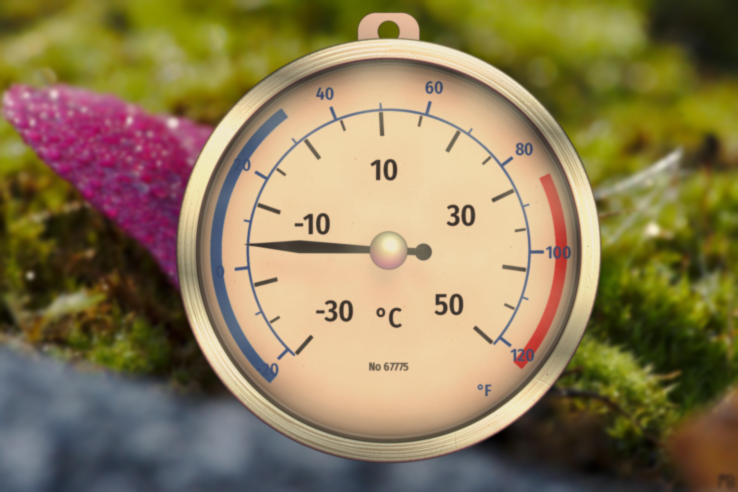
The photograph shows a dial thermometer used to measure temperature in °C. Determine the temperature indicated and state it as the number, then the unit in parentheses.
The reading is -15 (°C)
